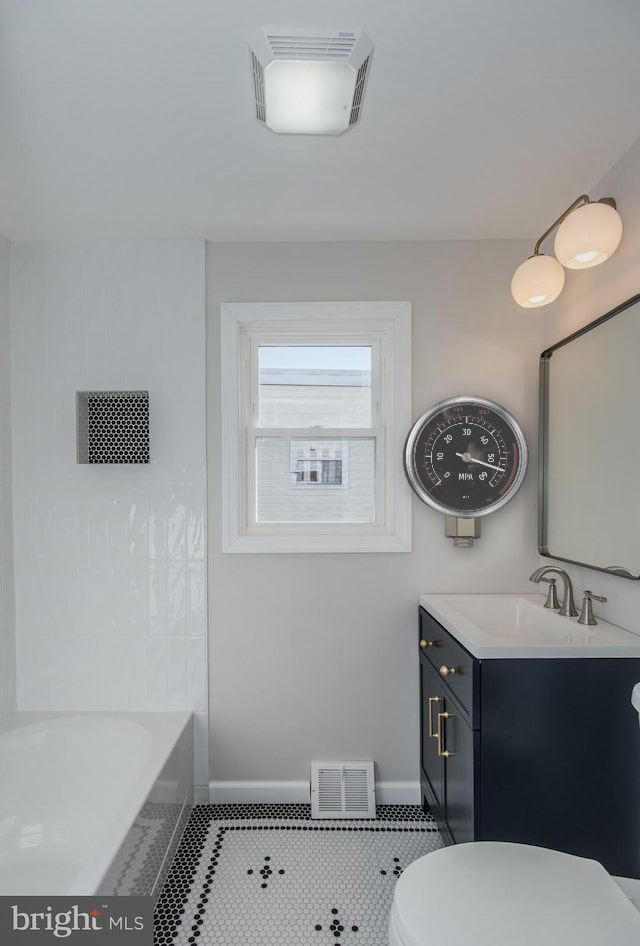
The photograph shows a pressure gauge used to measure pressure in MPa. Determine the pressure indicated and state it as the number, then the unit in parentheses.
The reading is 54 (MPa)
